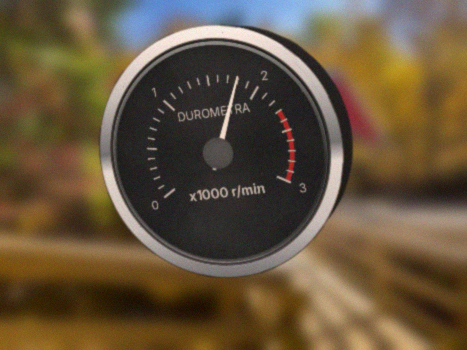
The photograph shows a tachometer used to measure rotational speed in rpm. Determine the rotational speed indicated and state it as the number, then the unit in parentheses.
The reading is 1800 (rpm)
